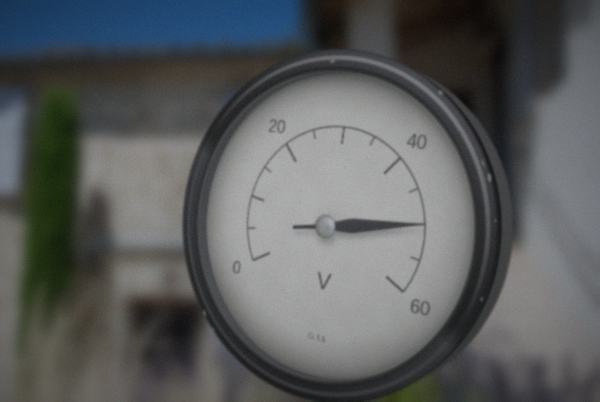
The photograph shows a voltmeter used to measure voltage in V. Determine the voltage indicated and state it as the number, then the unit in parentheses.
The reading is 50 (V)
